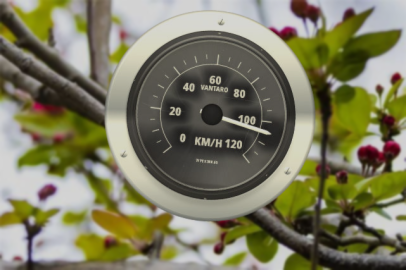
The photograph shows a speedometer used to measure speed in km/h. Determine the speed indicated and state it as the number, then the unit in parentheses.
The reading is 105 (km/h)
